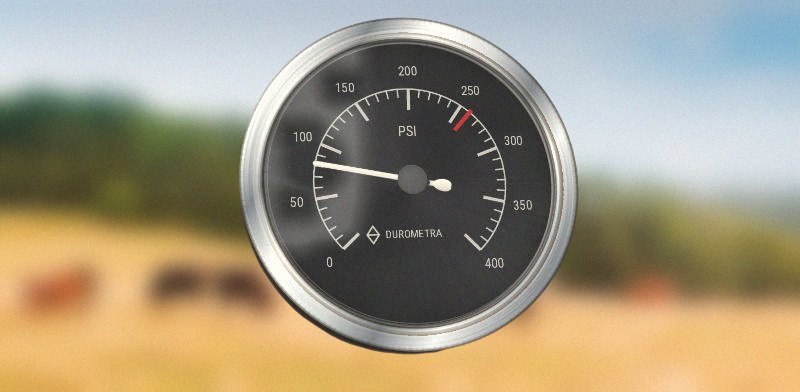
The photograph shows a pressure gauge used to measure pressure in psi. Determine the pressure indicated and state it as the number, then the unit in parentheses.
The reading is 80 (psi)
